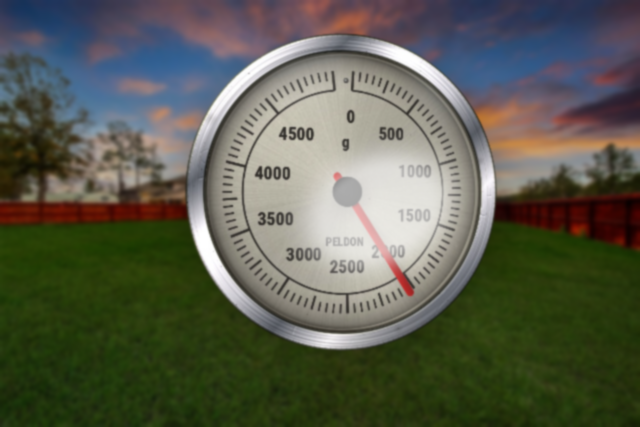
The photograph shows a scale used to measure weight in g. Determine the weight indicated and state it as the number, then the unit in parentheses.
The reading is 2050 (g)
